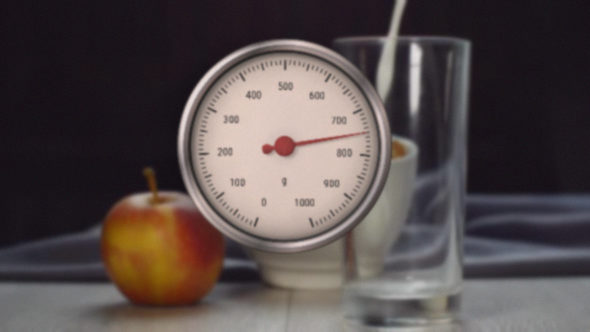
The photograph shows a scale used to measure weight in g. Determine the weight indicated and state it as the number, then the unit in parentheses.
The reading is 750 (g)
